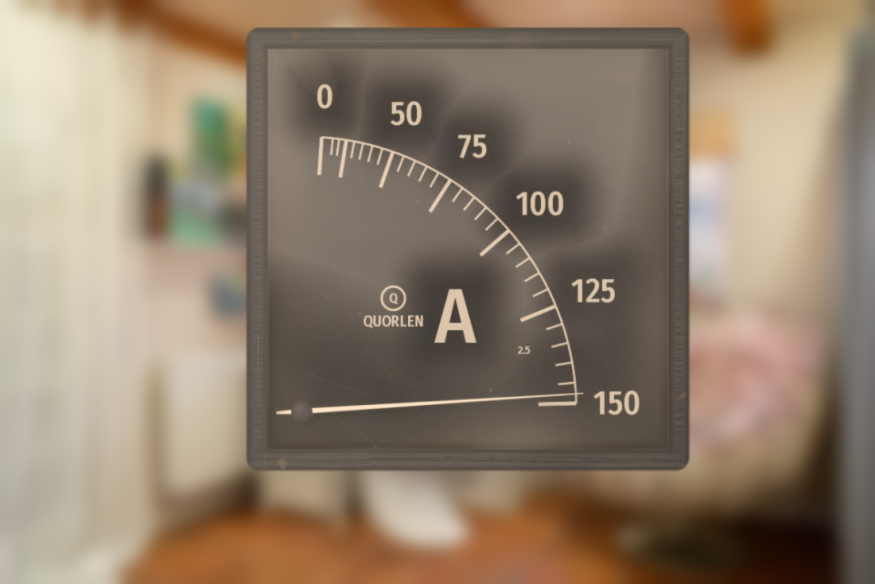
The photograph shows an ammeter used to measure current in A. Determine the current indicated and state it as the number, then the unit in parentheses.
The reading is 147.5 (A)
